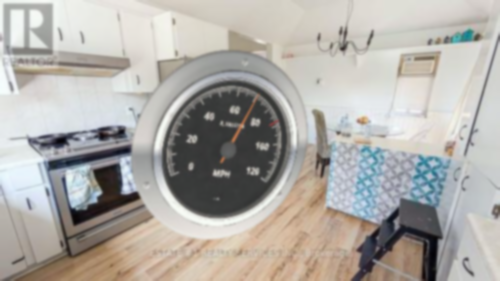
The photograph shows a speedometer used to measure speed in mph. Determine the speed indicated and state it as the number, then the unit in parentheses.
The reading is 70 (mph)
